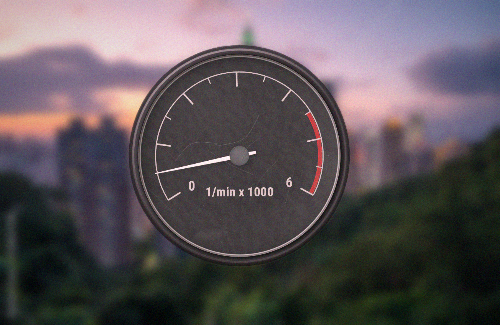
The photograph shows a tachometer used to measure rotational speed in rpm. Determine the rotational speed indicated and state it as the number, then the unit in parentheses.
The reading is 500 (rpm)
